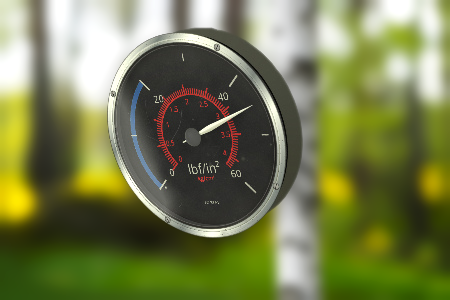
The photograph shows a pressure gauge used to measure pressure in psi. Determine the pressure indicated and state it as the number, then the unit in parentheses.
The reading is 45 (psi)
